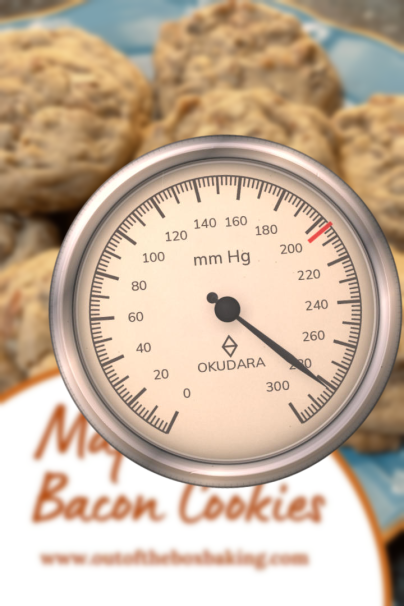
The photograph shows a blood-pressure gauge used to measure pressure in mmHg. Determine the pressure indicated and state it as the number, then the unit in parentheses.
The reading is 282 (mmHg)
